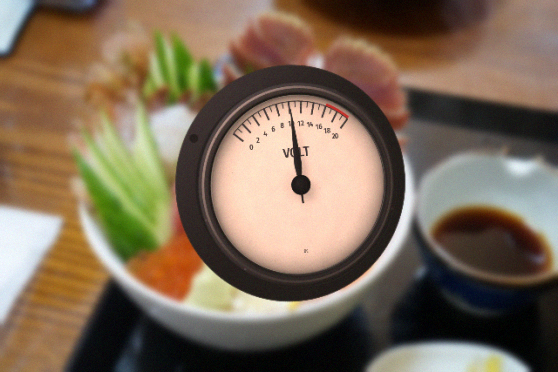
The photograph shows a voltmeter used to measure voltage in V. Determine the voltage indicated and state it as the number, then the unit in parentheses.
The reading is 10 (V)
